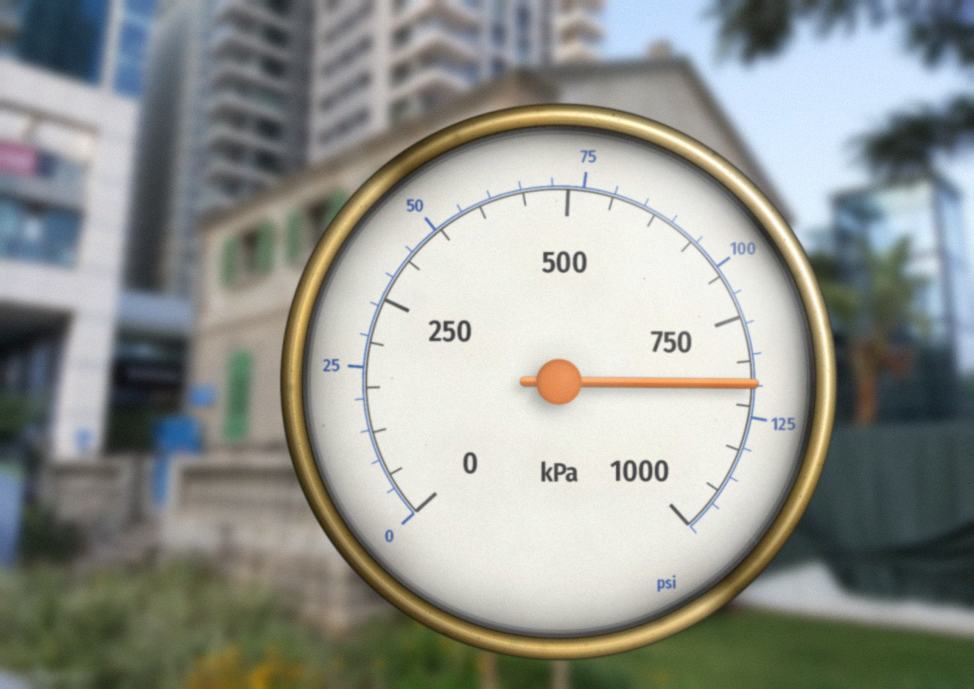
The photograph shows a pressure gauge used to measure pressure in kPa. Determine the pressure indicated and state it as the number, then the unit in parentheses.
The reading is 825 (kPa)
